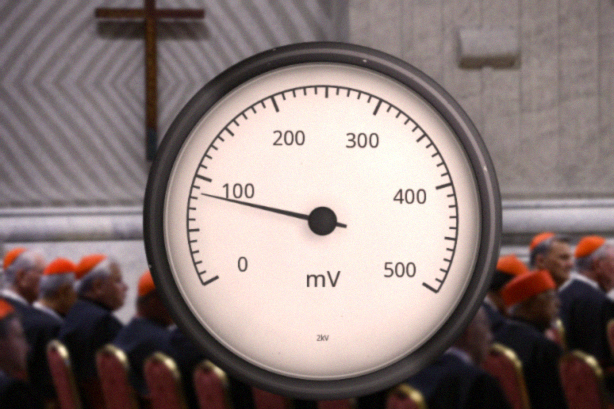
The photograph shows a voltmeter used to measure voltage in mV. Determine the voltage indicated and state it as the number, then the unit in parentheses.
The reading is 85 (mV)
